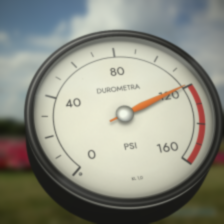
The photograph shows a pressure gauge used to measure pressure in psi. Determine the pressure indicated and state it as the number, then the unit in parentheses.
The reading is 120 (psi)
